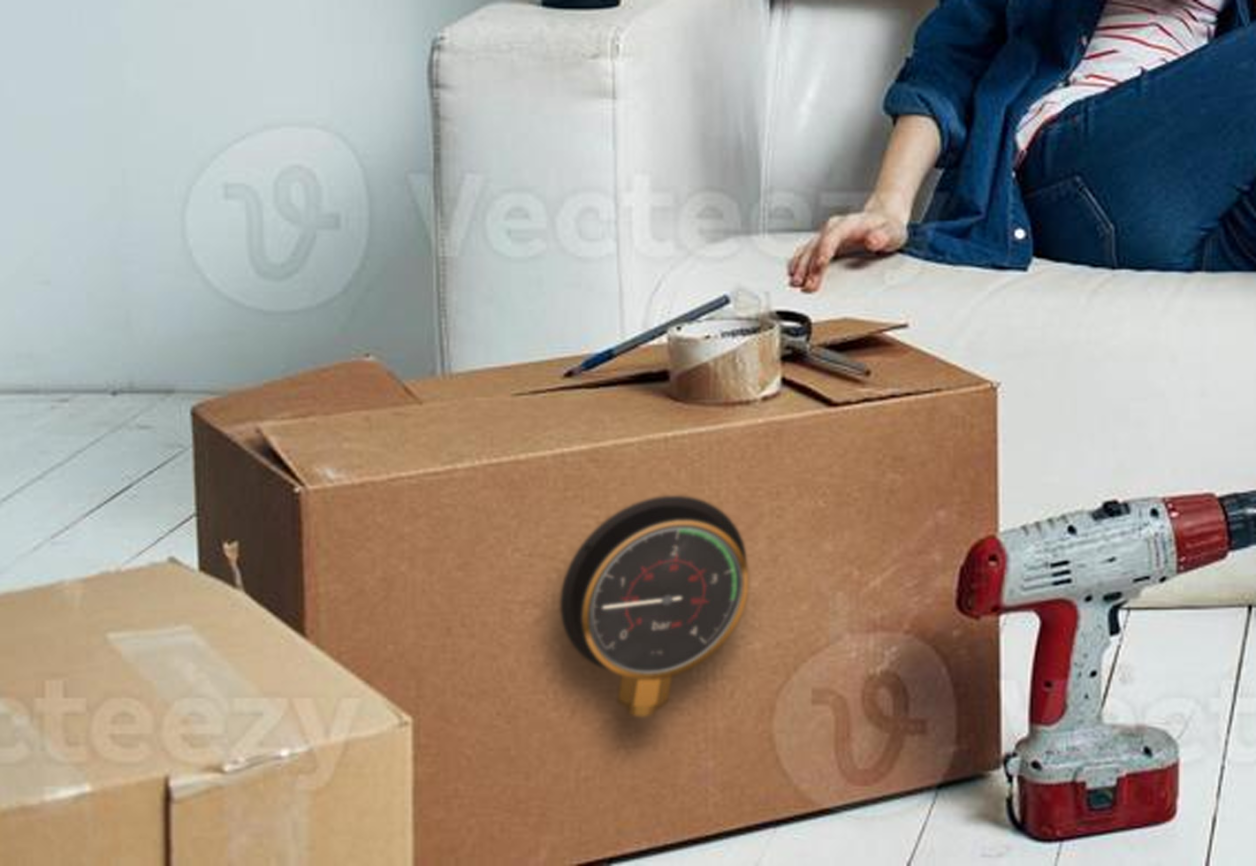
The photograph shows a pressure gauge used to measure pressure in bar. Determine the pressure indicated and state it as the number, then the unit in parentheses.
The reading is 0.6 (bar)
